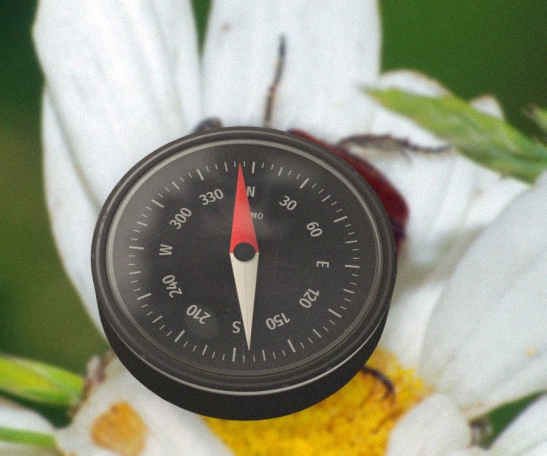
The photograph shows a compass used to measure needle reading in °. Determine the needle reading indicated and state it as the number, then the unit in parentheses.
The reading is 352.5 (°)
